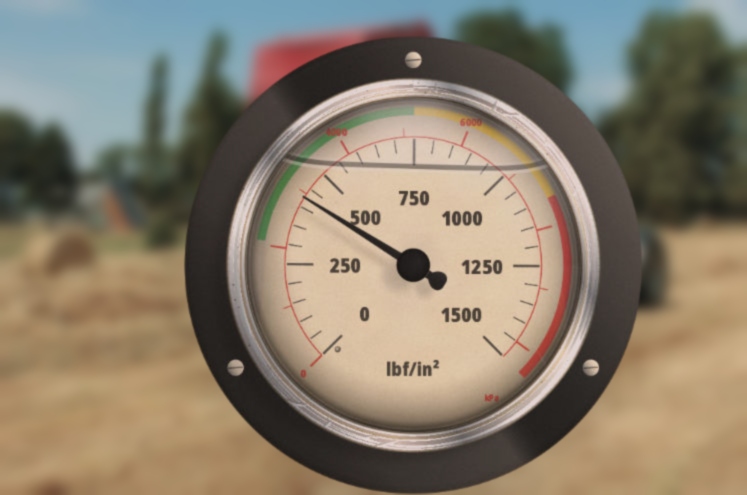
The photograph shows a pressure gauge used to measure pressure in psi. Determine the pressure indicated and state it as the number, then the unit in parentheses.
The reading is 425 (psi)
